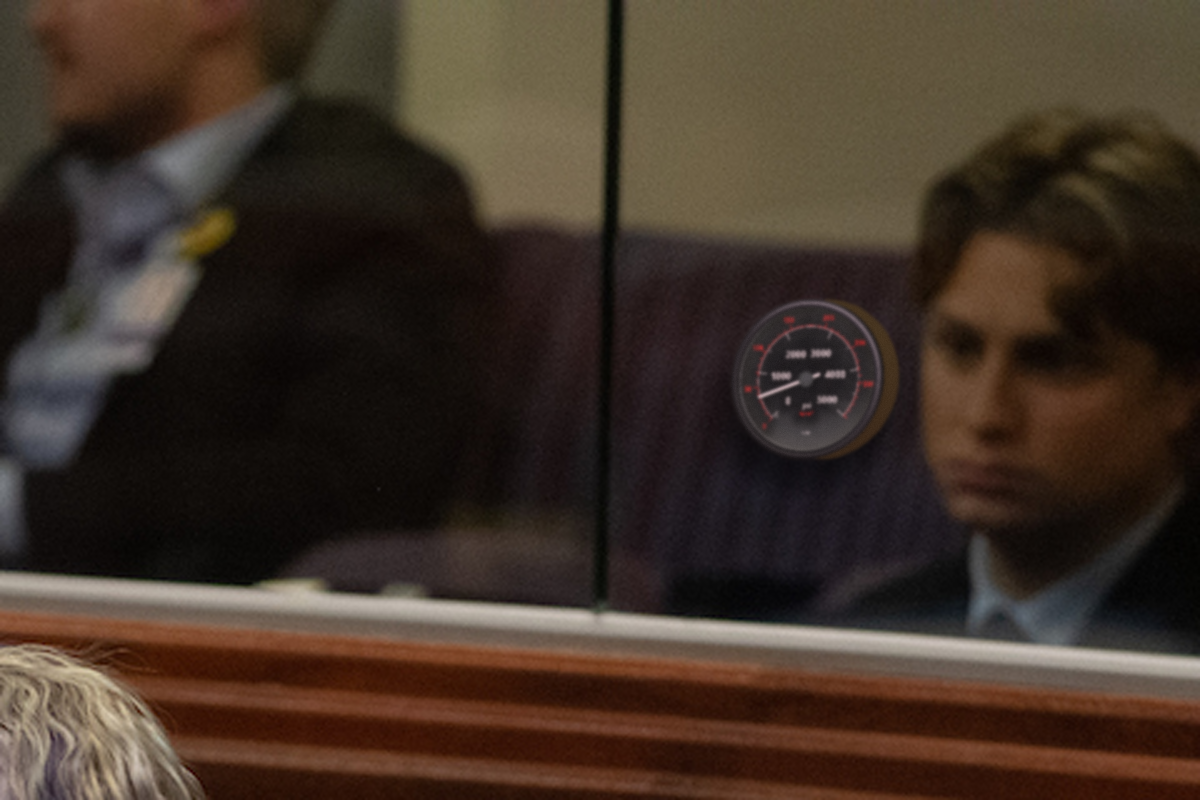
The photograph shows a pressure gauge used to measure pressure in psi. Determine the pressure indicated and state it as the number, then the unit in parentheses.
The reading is 500 (psi)
